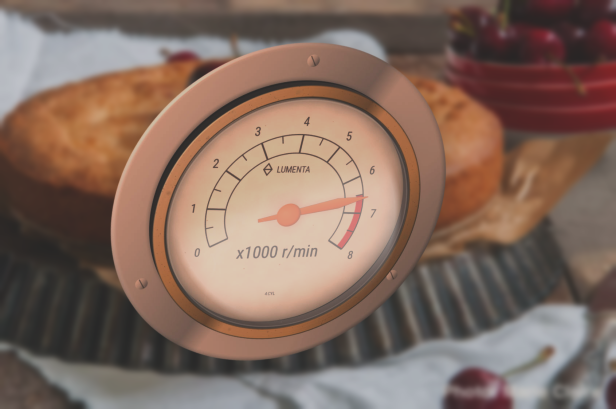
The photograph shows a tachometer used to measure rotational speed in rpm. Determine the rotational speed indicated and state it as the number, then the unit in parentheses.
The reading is 6500 (rpm)
